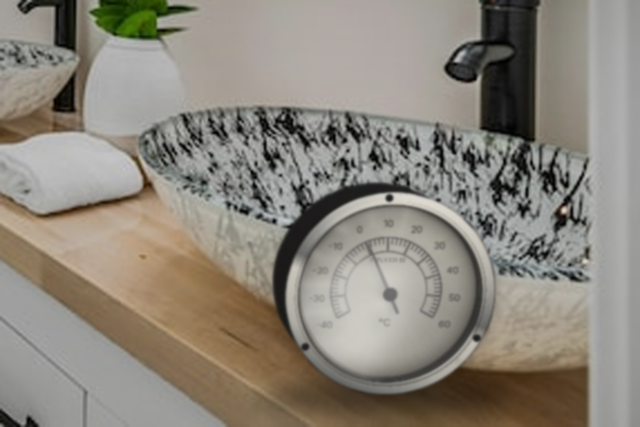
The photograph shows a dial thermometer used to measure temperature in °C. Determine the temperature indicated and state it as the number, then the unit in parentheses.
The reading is 0 (°C)
